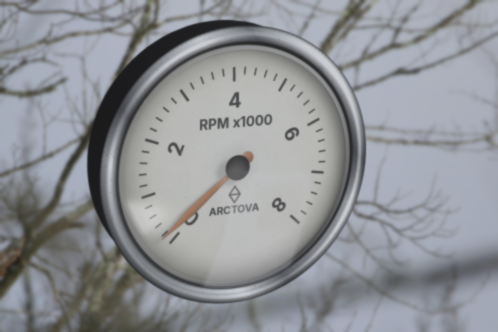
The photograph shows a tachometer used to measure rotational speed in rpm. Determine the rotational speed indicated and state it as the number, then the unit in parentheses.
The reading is 200 (rpm)
